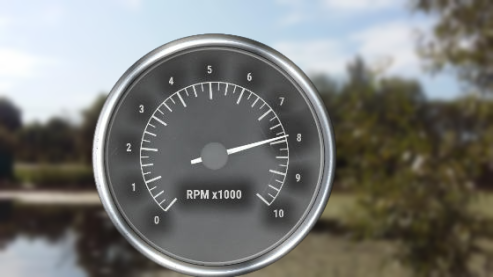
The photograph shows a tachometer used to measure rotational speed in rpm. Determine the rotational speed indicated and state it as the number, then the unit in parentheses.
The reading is 7875 (rpm)
